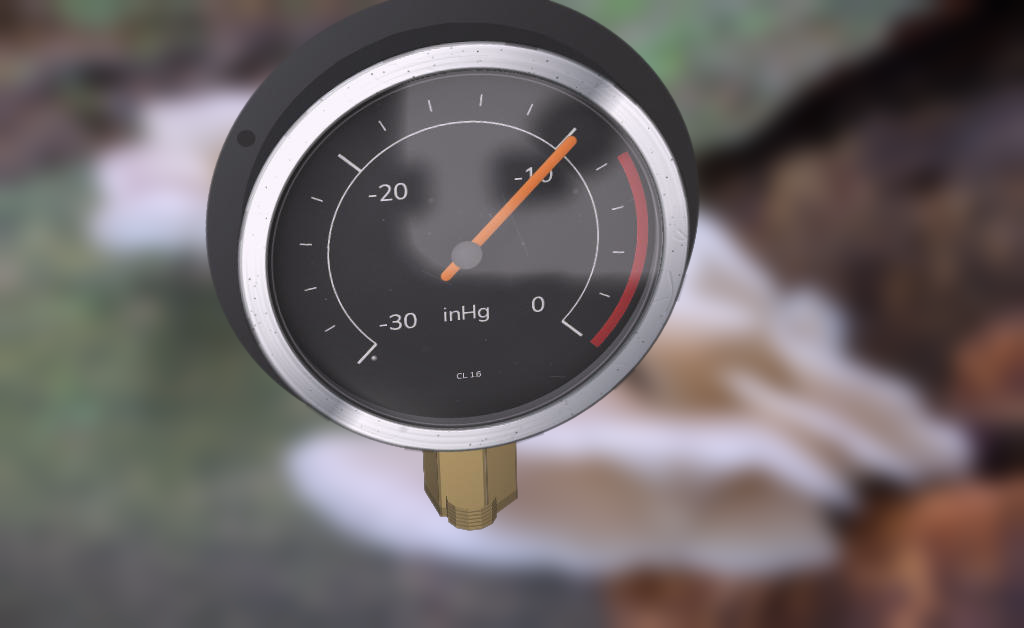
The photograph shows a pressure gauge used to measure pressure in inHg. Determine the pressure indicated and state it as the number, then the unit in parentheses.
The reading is -10 (inHg)
